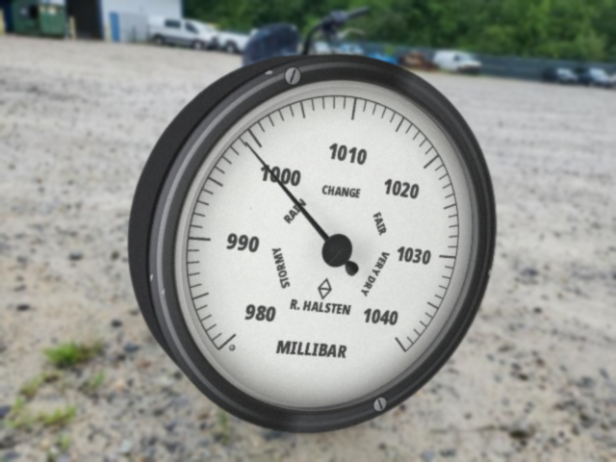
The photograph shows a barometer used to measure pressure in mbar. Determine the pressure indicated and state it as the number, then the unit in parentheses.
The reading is 999 (mbar)
